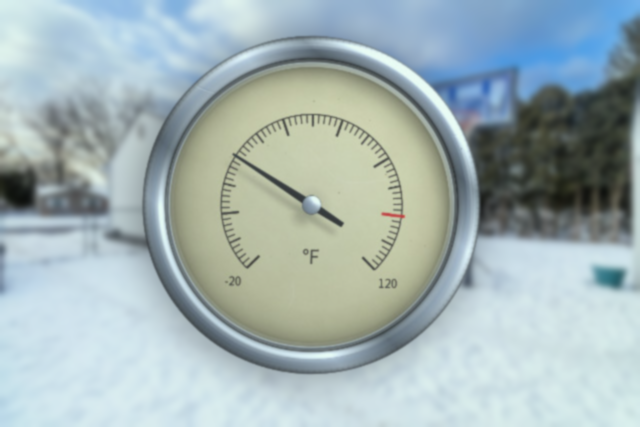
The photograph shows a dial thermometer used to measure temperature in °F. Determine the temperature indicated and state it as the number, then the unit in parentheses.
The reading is 20 (°F)
